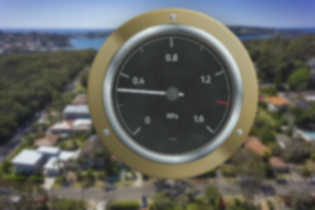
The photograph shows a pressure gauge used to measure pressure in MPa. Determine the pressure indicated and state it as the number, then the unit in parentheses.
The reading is 0.3 (MPa)
